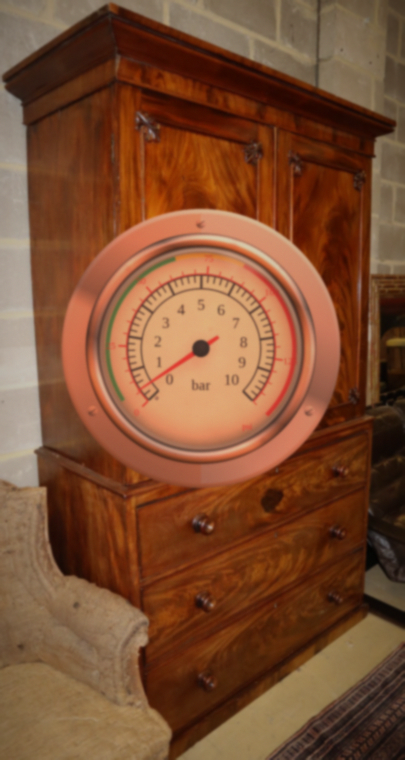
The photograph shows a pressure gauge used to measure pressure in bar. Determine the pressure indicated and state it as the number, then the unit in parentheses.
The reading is 0.4 (bar)
